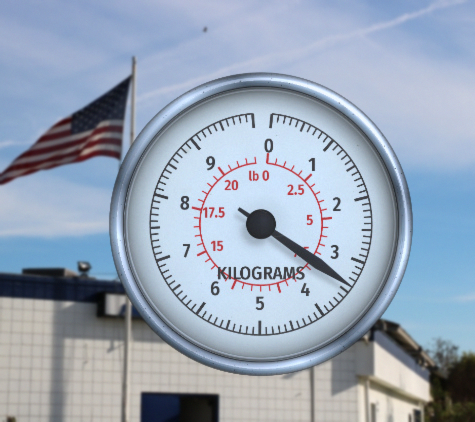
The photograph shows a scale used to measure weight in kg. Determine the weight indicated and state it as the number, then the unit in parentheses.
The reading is 3.4 (kg)
